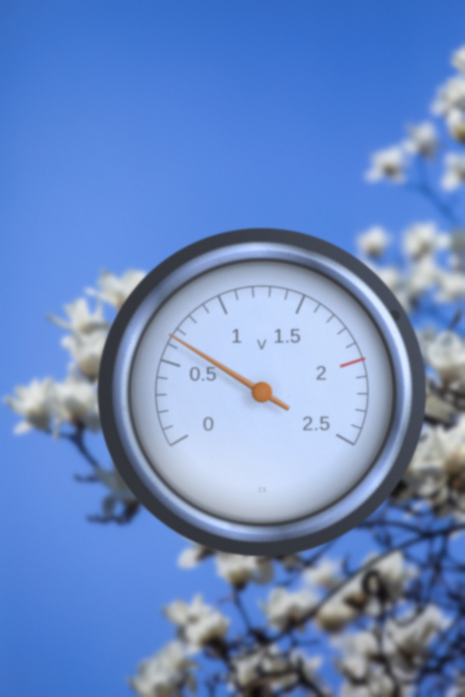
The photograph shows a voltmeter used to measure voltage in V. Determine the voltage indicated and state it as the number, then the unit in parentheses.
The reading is 0.65 (V)
